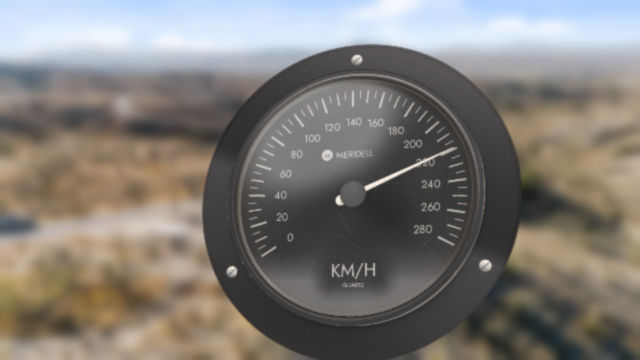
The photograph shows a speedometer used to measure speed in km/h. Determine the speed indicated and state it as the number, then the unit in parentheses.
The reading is 220 (km/h)
